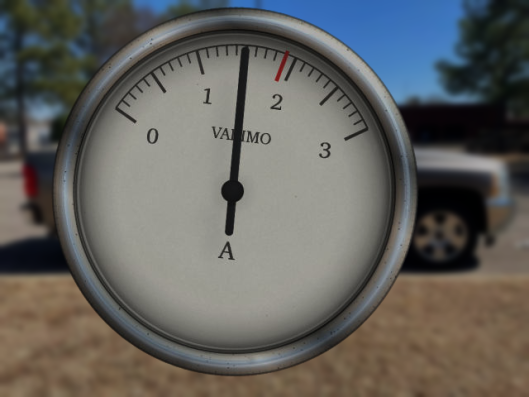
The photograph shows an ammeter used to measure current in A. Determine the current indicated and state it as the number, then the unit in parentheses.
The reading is 1.5 (A)
